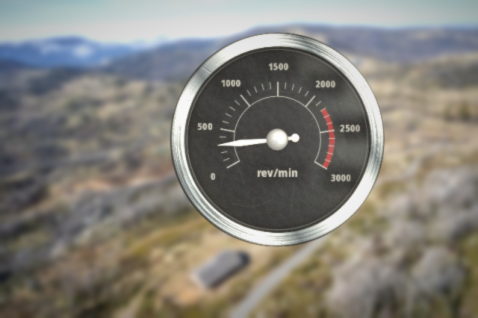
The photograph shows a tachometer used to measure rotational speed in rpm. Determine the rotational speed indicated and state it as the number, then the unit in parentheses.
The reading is 300 (rpm)
